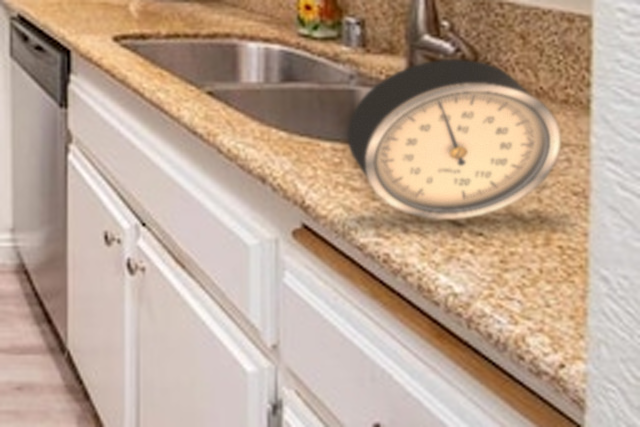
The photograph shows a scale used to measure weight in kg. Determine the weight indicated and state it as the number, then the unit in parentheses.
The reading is 50 (kg)
